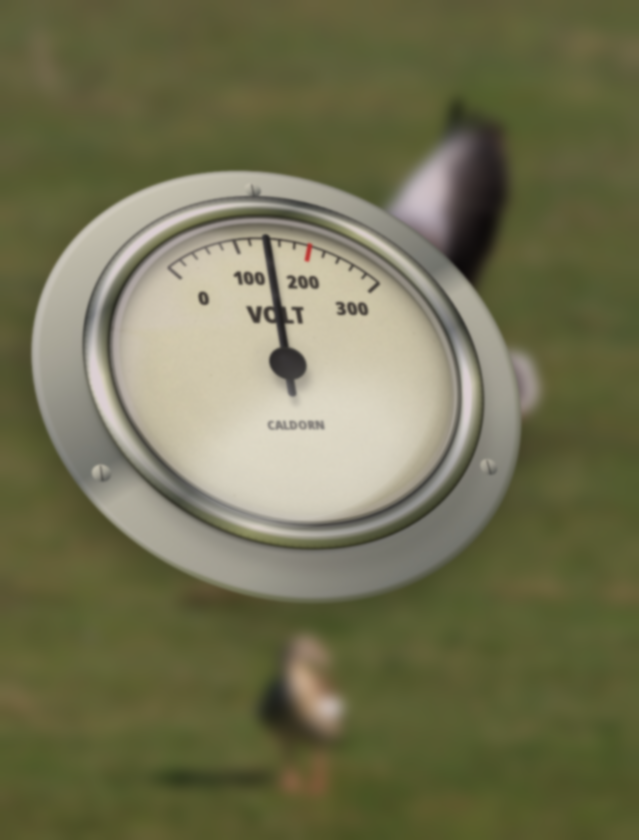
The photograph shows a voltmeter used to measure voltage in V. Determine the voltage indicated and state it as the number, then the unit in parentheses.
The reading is 140 (V)
